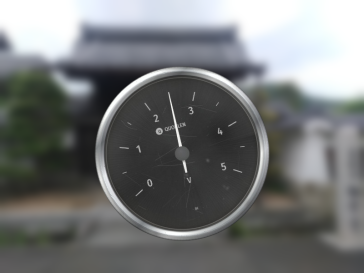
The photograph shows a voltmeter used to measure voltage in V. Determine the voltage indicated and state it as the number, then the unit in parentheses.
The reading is 2.5 (V)
